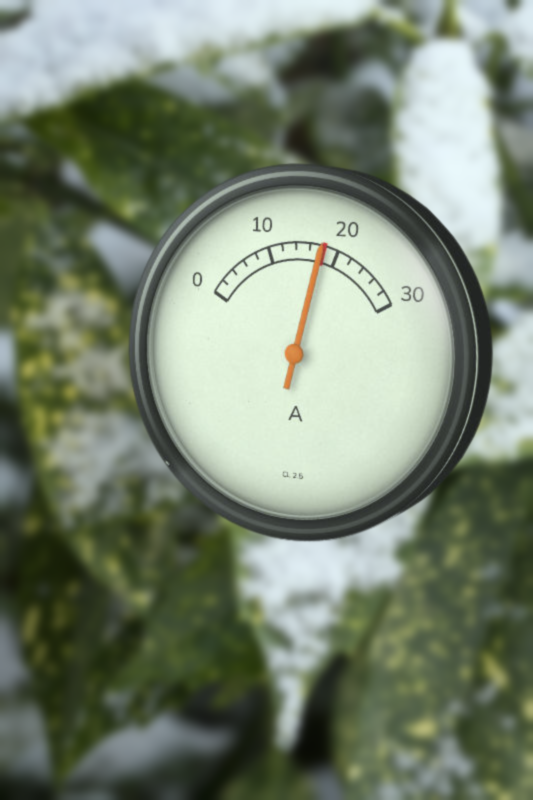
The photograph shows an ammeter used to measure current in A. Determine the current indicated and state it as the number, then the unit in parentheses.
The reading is 18 (A)
